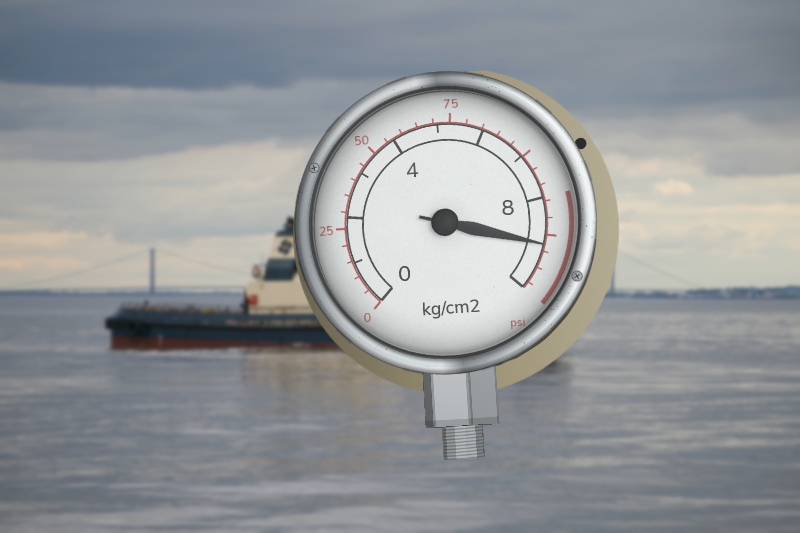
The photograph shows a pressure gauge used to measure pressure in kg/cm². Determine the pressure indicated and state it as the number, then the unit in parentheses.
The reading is 9 (kg/cm²)
